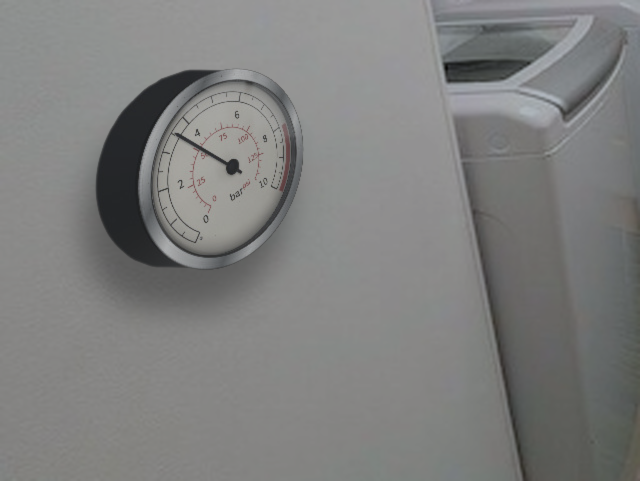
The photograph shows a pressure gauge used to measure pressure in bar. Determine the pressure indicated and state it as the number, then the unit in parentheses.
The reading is 3.5 (bar)
